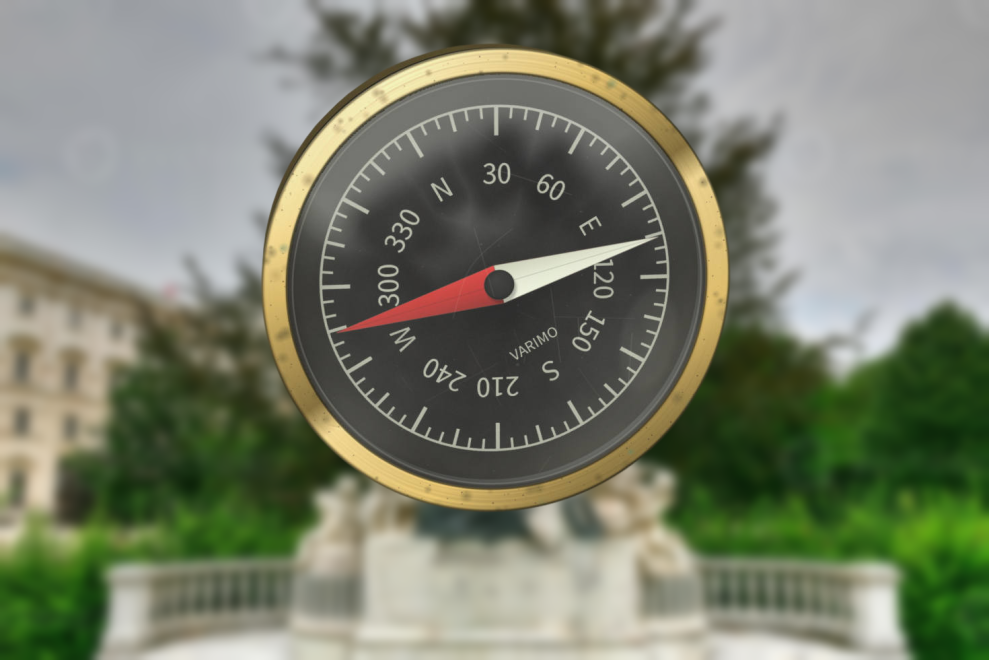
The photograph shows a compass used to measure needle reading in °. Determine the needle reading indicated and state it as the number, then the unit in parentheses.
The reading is 285 (°)
